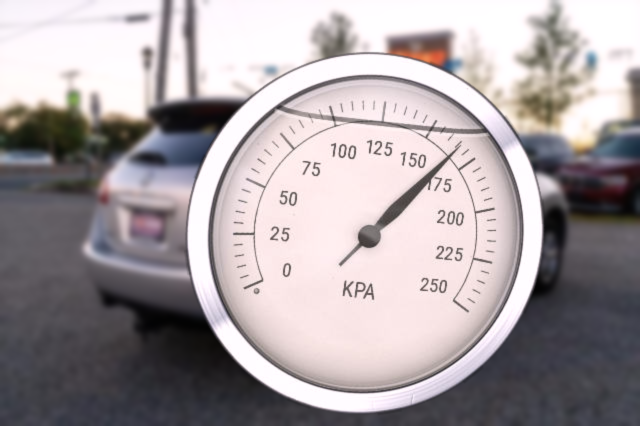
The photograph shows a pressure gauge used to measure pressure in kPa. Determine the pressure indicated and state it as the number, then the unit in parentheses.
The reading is 165 (kPa)
